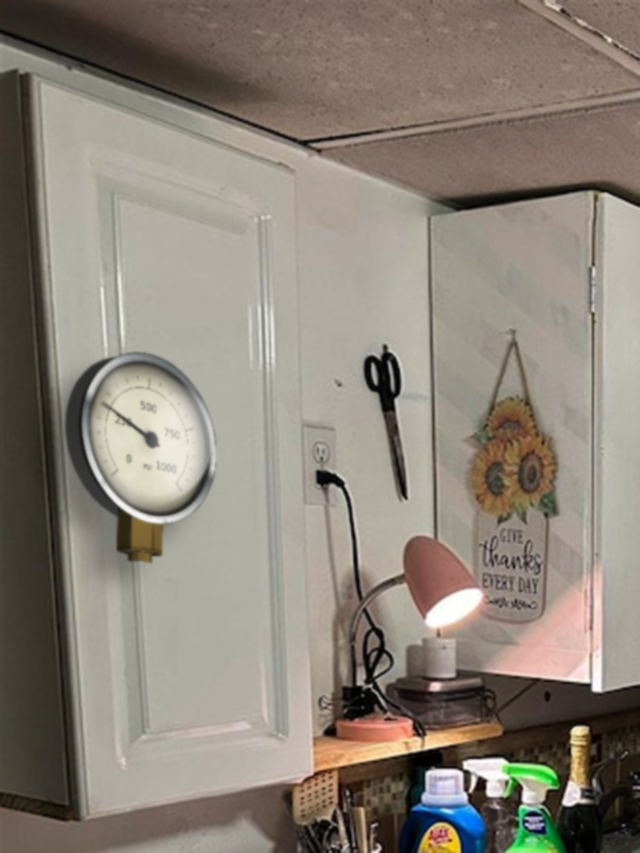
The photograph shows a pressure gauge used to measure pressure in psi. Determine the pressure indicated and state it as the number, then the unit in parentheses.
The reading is 250 (psi)
